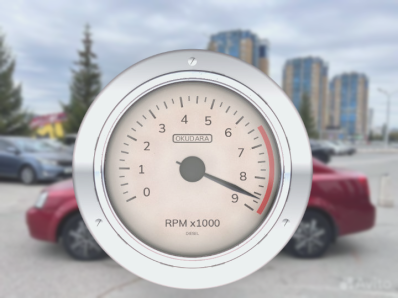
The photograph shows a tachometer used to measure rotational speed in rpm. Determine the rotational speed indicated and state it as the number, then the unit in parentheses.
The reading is 8625 (rpm)
